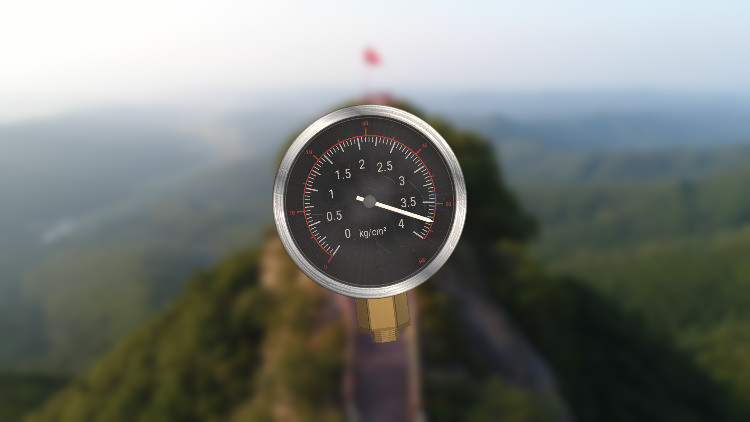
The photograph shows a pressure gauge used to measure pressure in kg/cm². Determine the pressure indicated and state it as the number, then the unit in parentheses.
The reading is 3.75 (kg/cm²)
